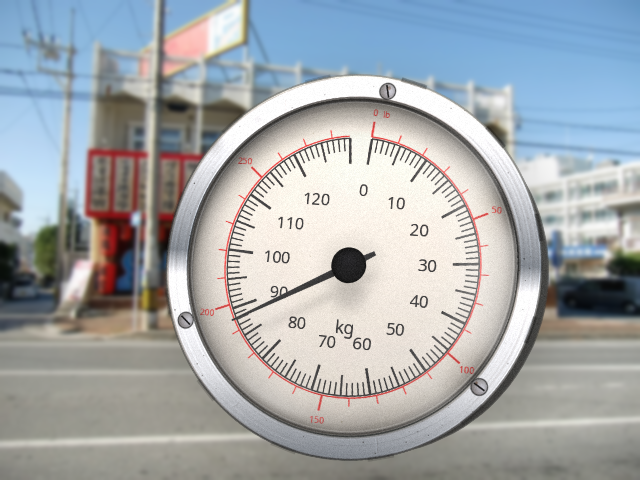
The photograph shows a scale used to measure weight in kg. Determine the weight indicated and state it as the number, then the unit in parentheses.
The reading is 88 (kg)
